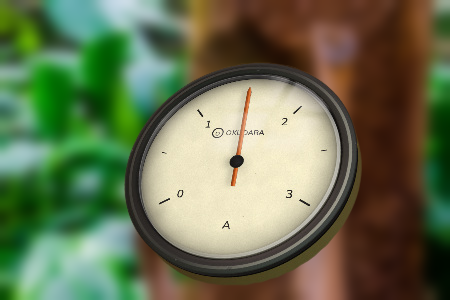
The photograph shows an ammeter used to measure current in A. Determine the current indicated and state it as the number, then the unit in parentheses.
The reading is 1.5 (A)
